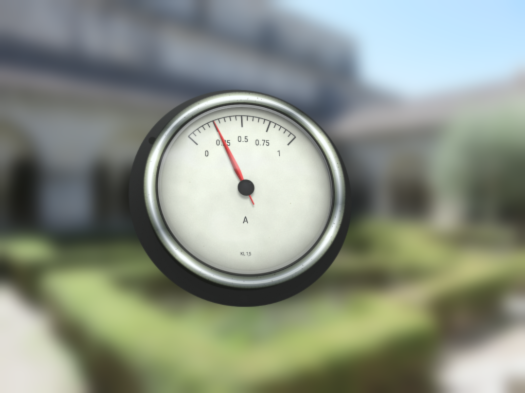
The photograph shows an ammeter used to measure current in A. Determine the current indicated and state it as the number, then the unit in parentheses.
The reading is 0.25 (A)
